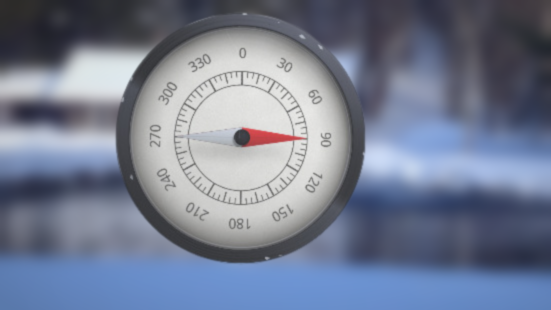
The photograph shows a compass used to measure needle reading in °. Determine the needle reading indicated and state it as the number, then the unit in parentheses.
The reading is 90 (°)
